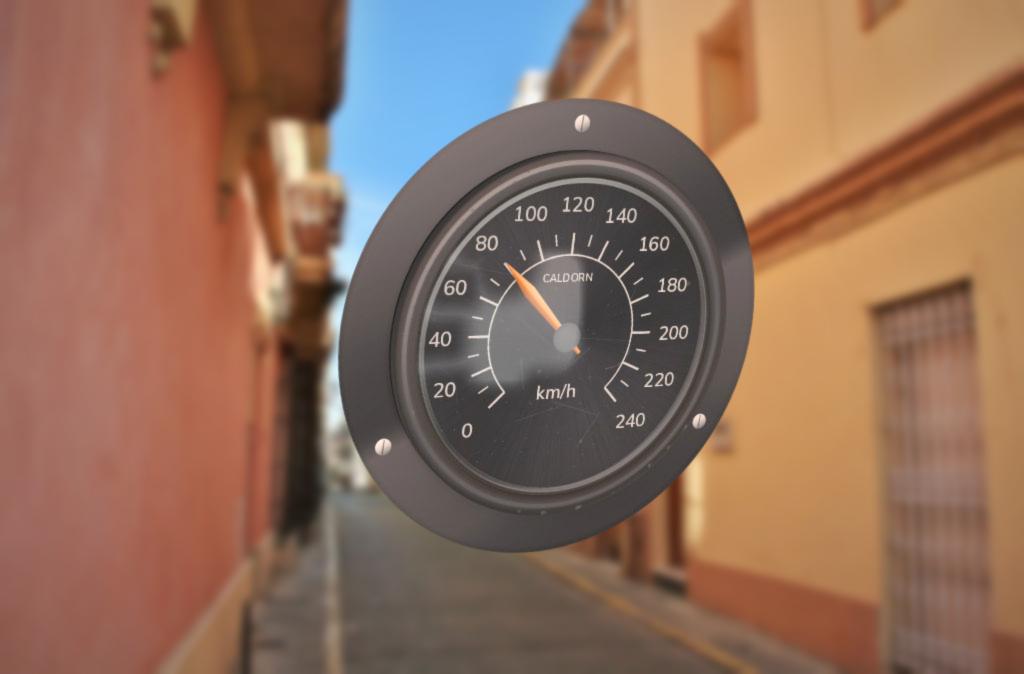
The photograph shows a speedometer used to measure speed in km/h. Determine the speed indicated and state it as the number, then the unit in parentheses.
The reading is 80 (km/h)
